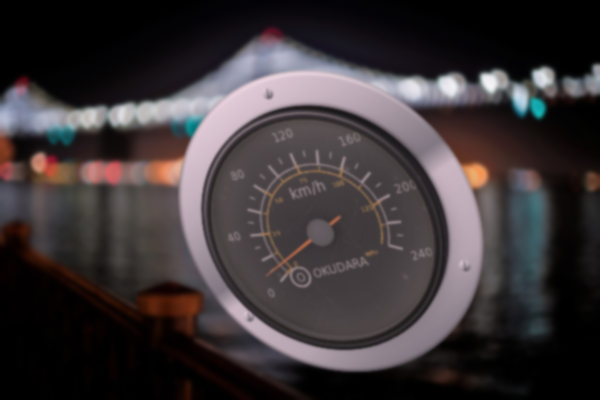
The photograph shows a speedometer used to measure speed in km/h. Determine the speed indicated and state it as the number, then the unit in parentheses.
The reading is 10 (km/h)
